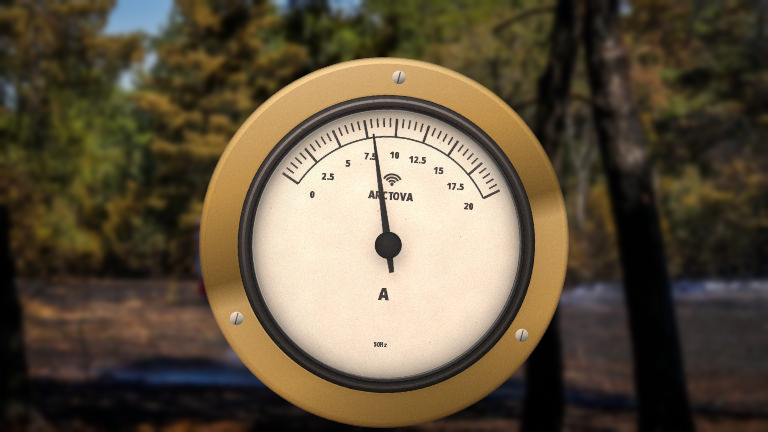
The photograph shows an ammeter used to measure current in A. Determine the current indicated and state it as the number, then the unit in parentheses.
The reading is 8 (A)
